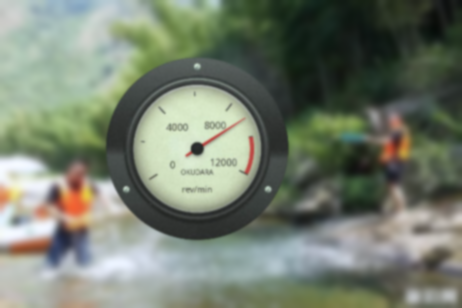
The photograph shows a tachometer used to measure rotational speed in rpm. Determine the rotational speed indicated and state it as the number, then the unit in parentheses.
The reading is 9000 (rpm)
